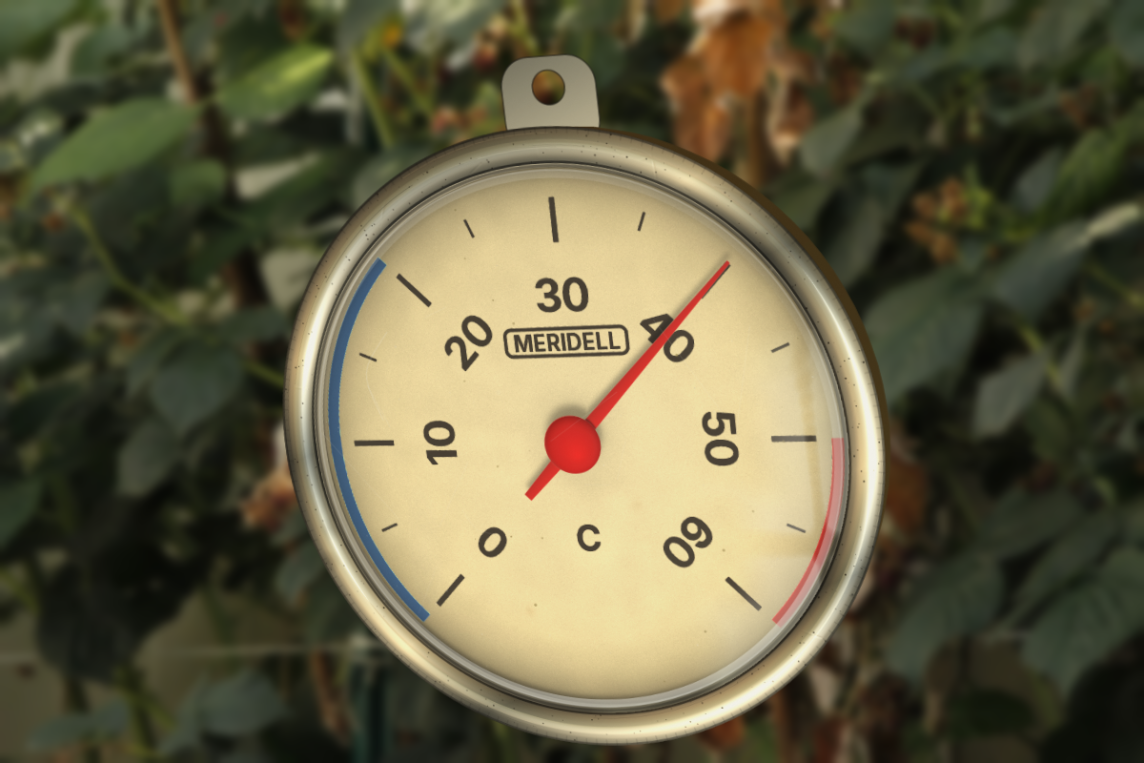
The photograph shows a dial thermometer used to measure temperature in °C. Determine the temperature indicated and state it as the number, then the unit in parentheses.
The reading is 40 (°C)
